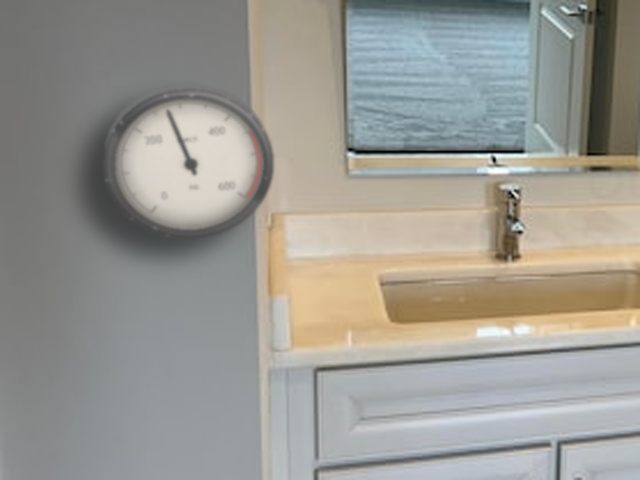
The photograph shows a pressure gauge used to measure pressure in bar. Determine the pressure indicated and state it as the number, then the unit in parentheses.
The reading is 275 (bar)
